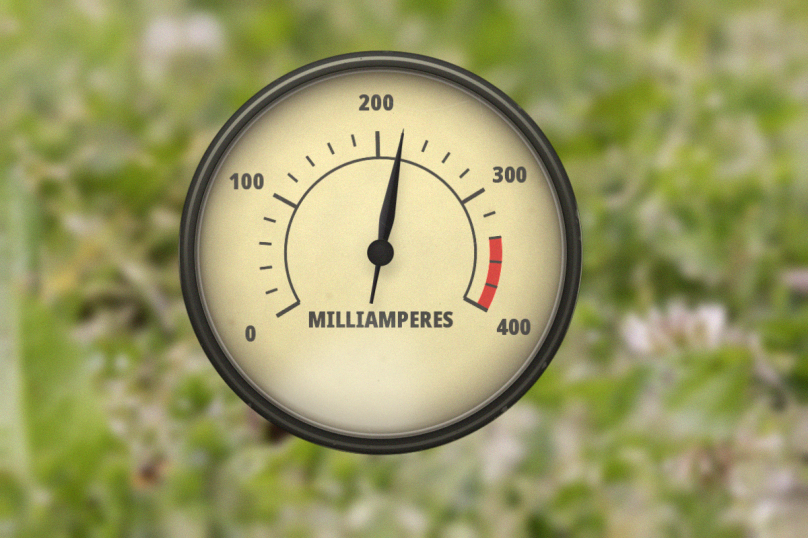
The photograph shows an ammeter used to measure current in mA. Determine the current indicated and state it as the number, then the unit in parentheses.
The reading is 220 (mA)
